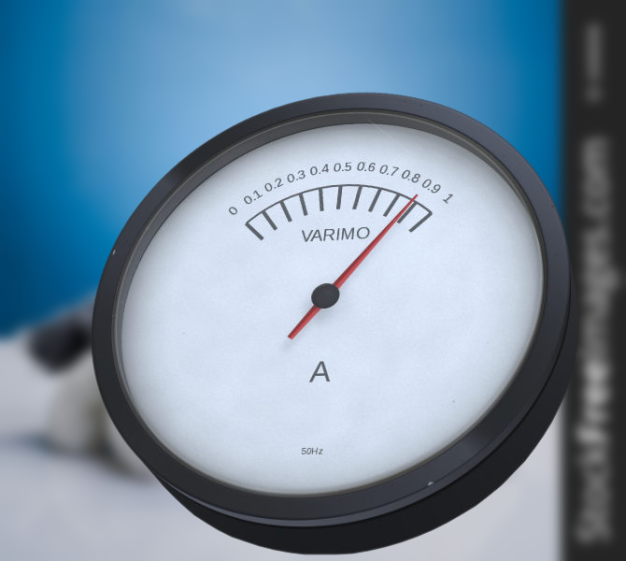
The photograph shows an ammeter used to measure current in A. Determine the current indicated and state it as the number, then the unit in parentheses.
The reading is 0.9 (A)
